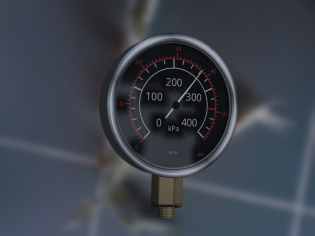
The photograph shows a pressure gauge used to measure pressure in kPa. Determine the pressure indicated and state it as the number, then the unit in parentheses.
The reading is 260 (kPa)
